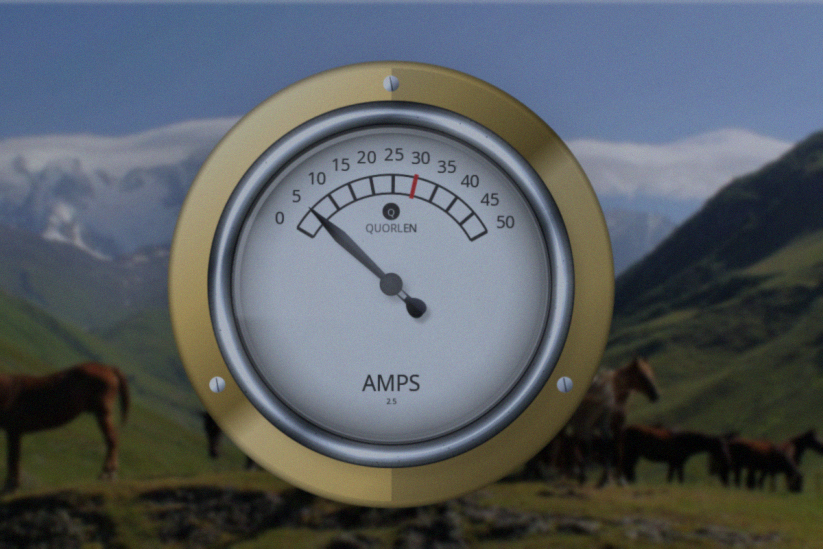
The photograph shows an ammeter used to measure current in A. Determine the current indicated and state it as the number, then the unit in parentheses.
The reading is 5 (A)
